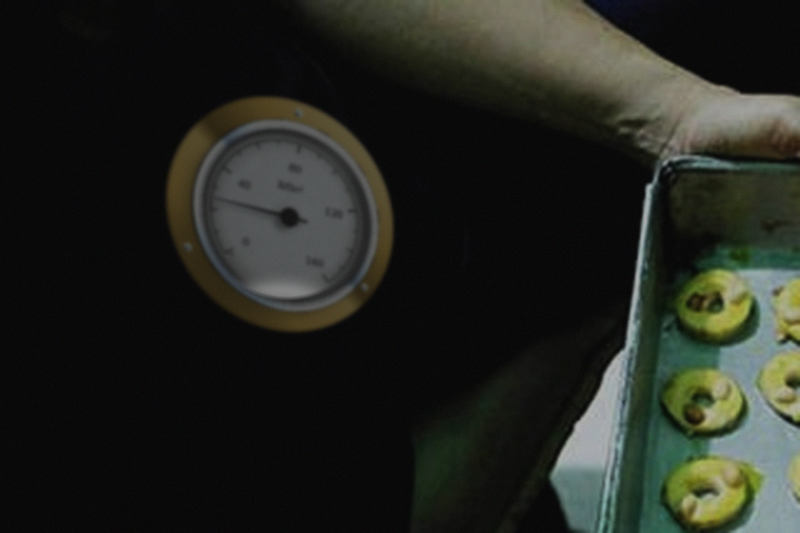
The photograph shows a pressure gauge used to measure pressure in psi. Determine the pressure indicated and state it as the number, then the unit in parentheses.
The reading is 25 (psi)
